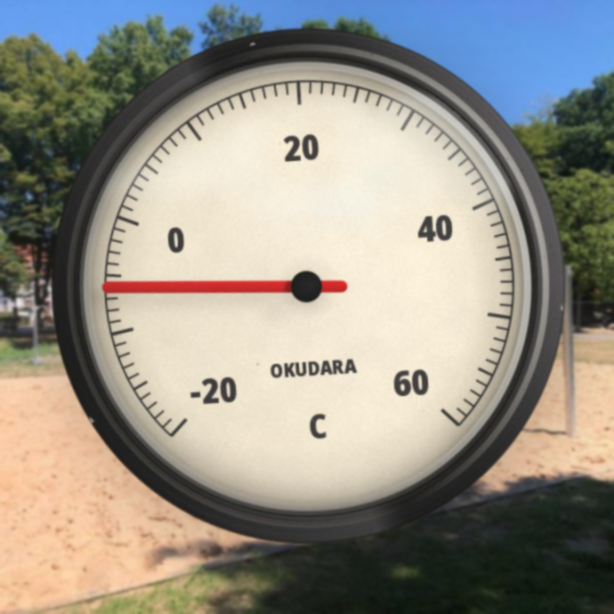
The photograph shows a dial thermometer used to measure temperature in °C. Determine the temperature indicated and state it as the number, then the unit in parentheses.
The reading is -6 (°C)
